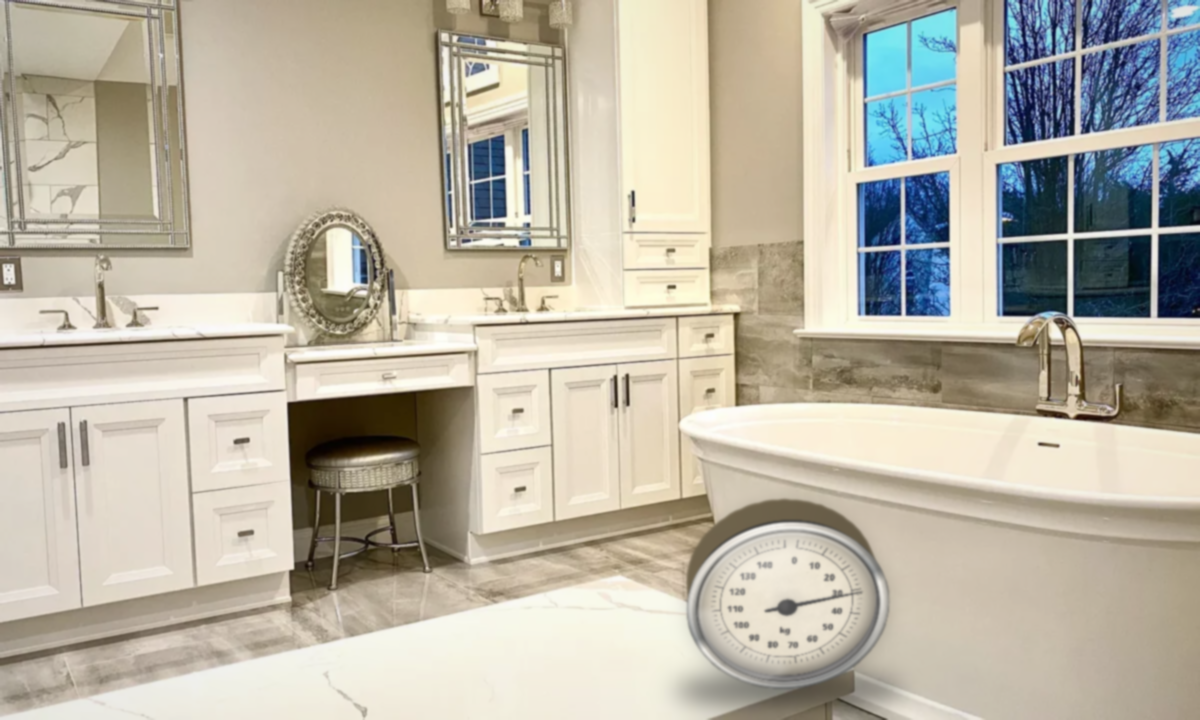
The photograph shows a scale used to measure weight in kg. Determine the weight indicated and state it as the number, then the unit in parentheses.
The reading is 30 (kg)
